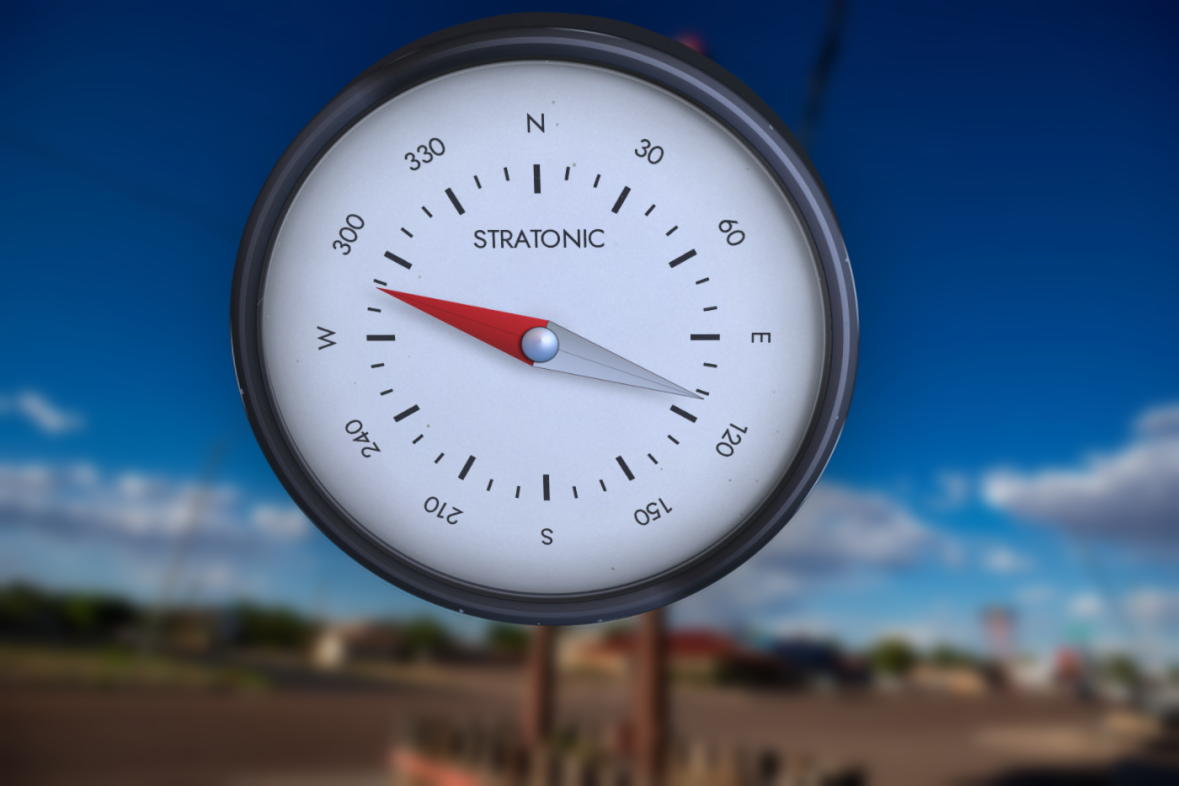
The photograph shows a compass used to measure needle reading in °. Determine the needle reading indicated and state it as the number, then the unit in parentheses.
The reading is 290 (°)
